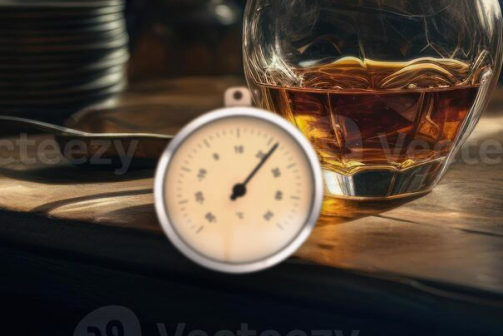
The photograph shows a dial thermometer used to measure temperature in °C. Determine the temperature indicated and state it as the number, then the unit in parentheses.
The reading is 22 (°C)
